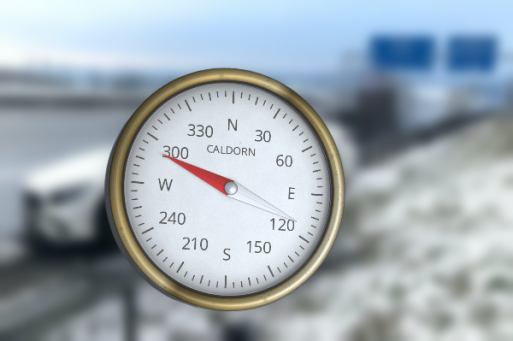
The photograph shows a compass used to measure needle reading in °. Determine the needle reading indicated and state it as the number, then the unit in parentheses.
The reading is 292.5 (°)
